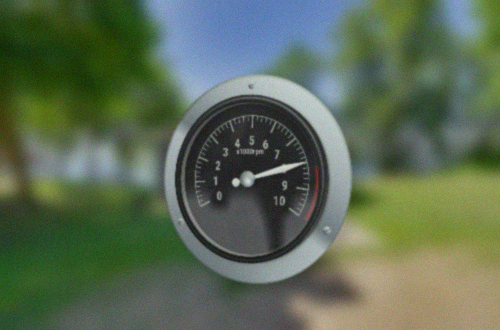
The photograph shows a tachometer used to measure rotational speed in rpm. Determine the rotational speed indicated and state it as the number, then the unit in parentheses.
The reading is 8000 (rpm)
